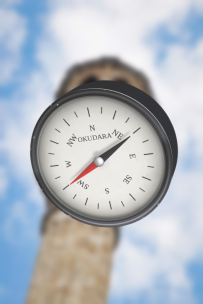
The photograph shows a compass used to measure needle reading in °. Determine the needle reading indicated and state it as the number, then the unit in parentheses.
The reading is 240 (°)
